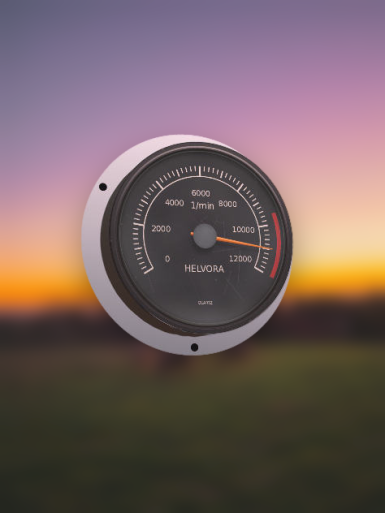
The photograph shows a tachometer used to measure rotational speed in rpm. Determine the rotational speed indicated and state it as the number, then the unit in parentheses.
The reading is 11000 (rpm)
